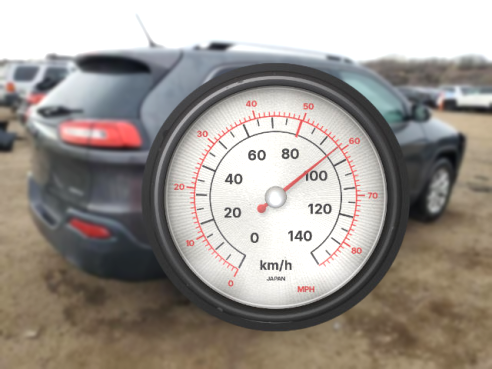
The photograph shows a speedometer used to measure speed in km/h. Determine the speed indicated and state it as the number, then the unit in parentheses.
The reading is 95 (km/h)
